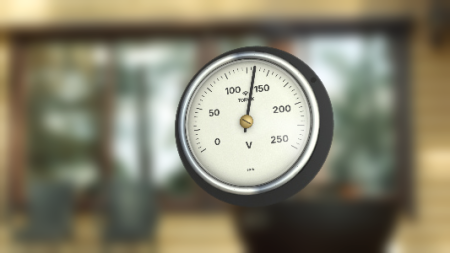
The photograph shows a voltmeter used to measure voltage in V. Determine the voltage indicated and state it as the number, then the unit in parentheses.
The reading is 135 (V)
